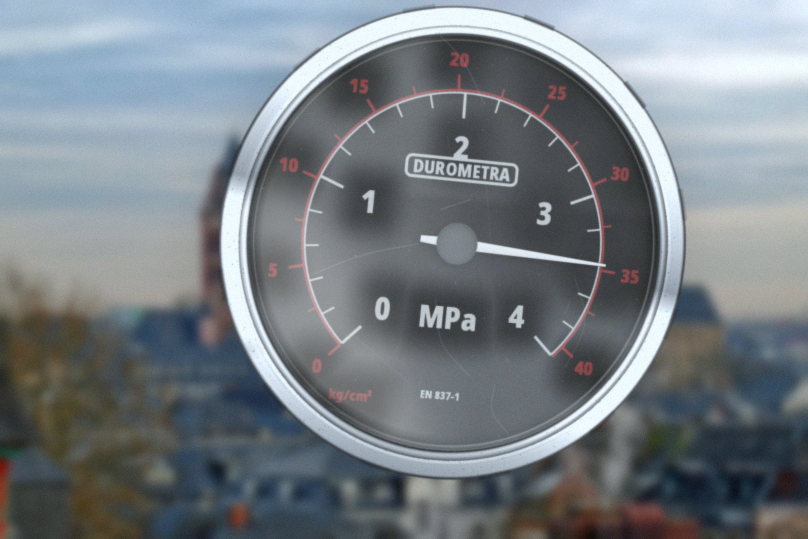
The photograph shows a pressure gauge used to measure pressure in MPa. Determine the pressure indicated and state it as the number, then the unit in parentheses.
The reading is 3.4 (MPa)
